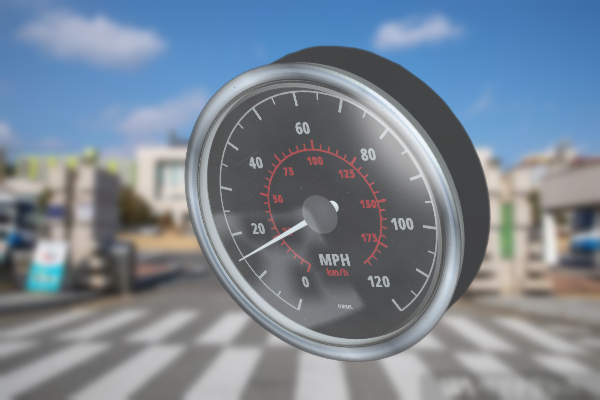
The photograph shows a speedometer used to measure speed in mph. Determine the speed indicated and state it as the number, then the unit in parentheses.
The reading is 15 (mph)
